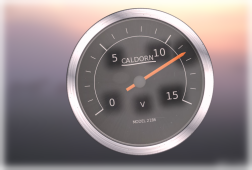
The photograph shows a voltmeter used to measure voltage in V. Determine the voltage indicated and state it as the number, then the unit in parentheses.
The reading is 11.5 (V)
